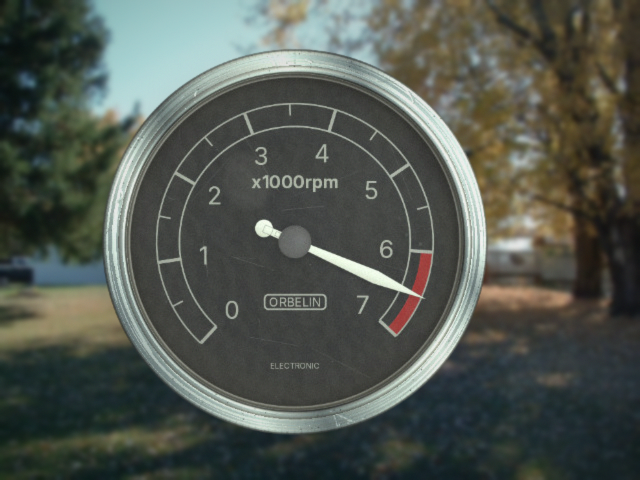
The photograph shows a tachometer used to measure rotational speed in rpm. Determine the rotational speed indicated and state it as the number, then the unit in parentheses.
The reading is 6500 (rpm)
